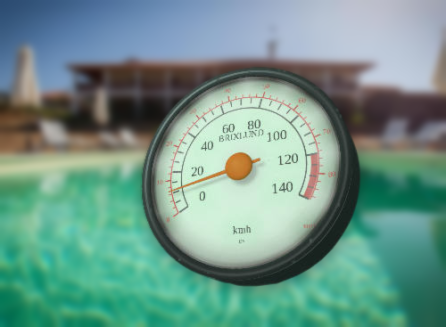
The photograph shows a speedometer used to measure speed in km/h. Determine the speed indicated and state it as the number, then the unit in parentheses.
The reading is 10 (km/h)
